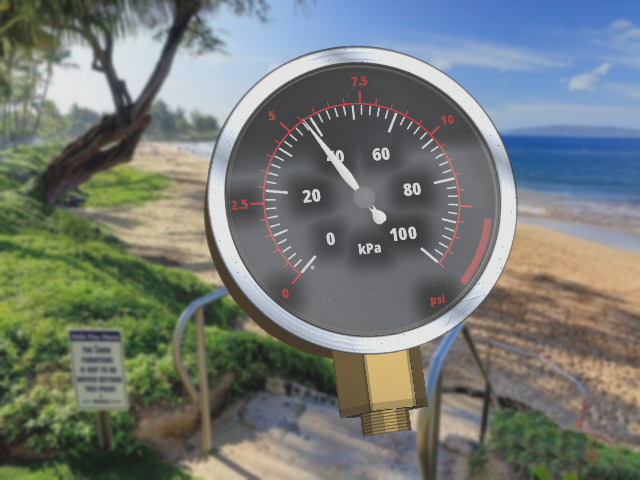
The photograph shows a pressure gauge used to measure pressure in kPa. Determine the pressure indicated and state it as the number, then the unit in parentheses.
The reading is 38 (kPa)
